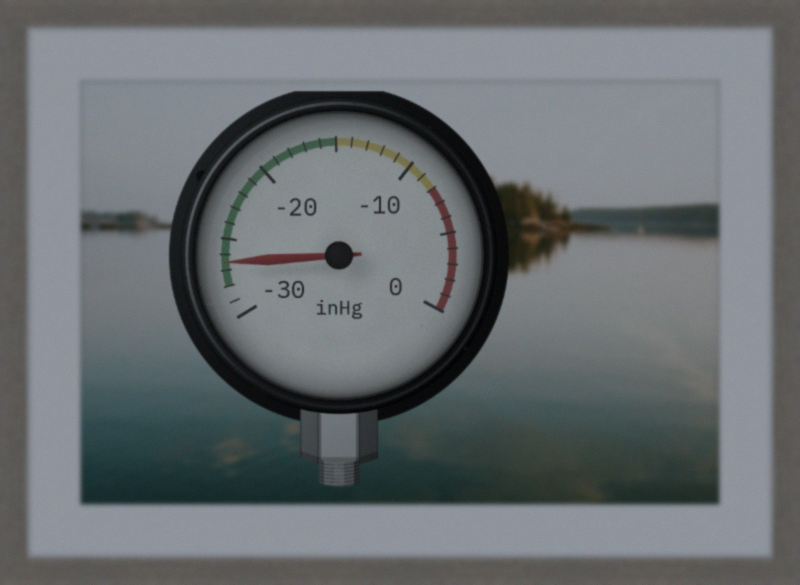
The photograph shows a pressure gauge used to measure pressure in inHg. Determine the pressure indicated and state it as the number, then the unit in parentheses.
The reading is -26.5 (inHg)
